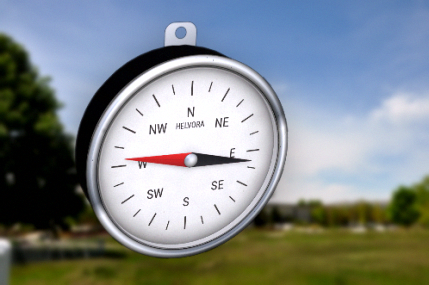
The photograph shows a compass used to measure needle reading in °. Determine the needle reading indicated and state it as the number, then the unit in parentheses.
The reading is 277.5 (°)
